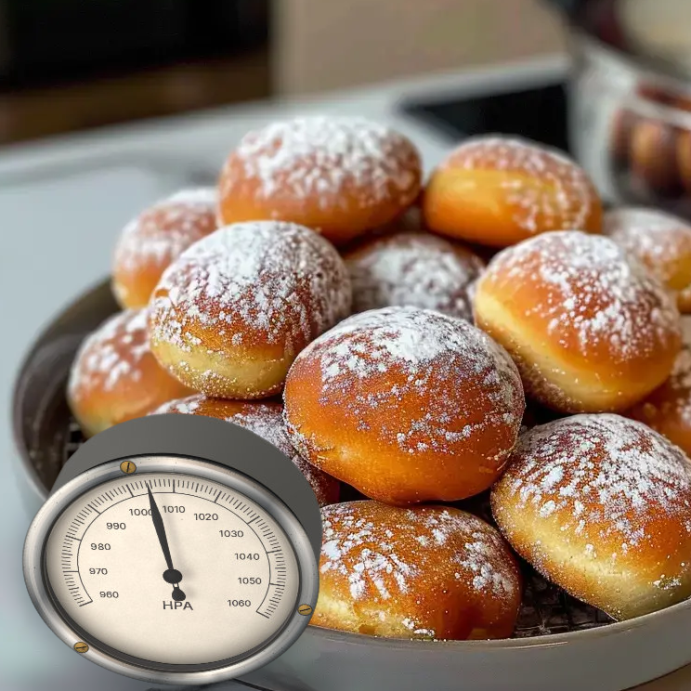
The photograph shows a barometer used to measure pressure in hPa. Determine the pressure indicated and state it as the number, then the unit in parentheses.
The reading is 1005 (hPa)
